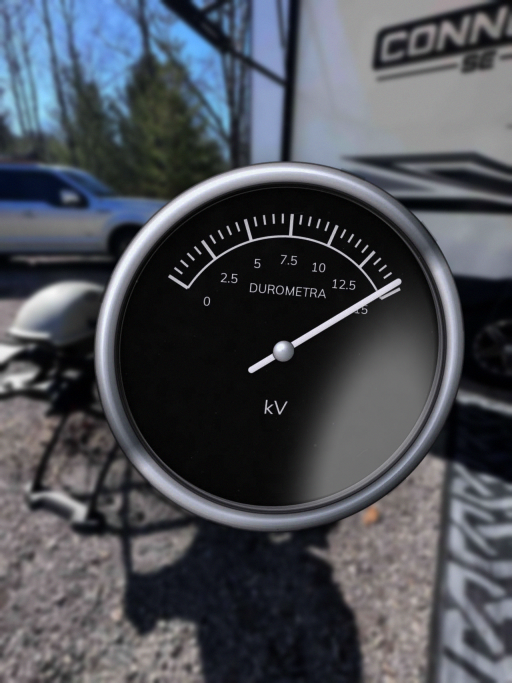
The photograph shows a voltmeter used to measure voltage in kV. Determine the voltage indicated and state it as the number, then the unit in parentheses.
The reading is 14.5 (kV)
